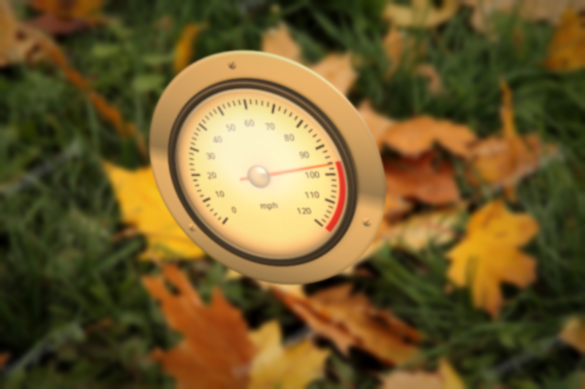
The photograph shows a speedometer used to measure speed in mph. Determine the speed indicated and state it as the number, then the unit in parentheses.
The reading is 96 (mph)
